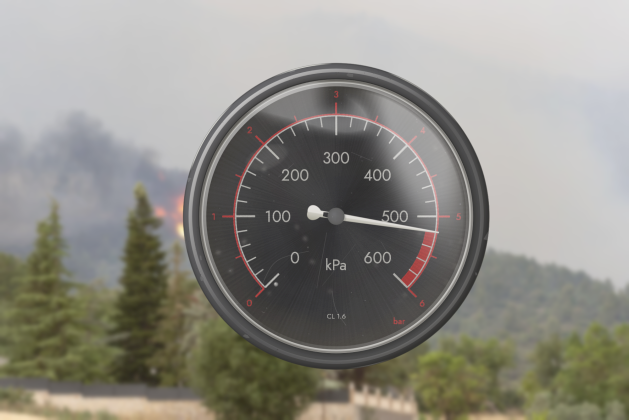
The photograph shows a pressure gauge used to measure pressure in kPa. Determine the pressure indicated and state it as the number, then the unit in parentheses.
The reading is 520 (kPa)
